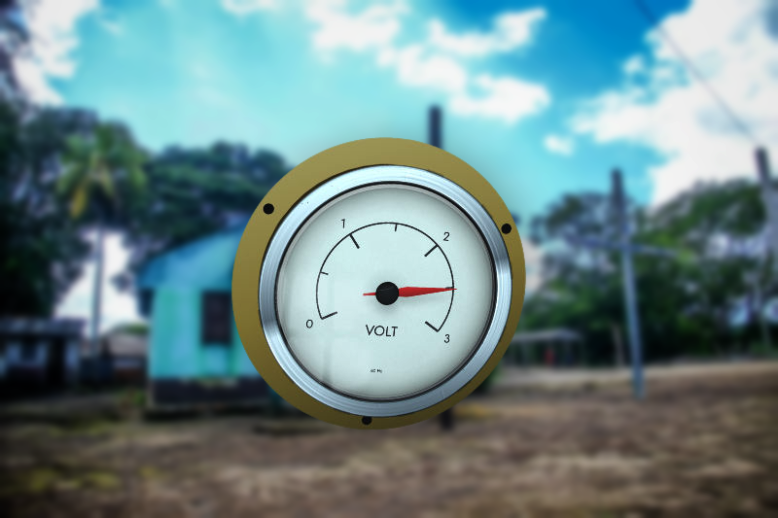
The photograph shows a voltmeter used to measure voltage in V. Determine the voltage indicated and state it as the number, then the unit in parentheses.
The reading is 2.5 (V)
